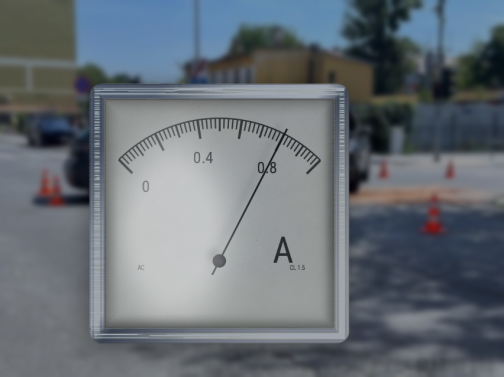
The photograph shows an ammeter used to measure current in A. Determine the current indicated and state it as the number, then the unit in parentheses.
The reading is 0.8 (A)
